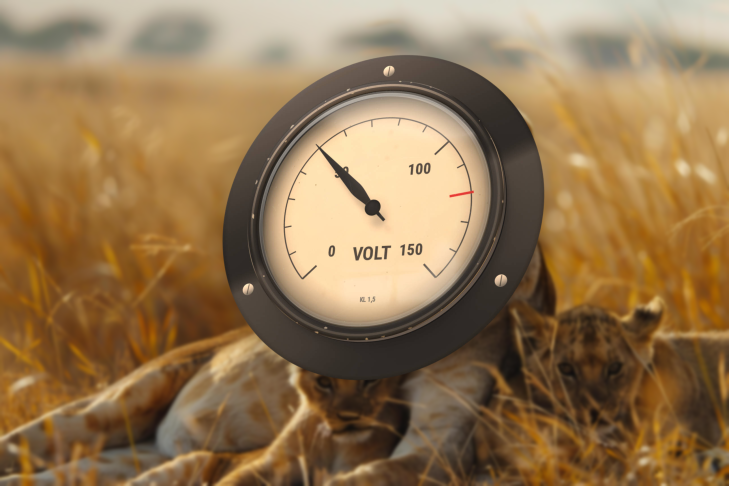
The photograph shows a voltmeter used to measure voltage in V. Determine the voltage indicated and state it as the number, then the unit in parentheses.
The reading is 50 (V)
